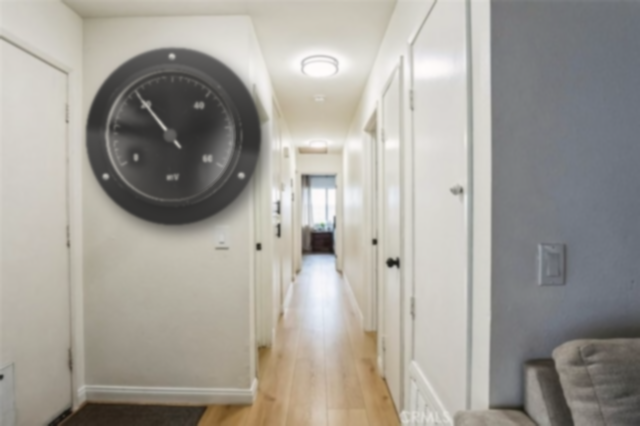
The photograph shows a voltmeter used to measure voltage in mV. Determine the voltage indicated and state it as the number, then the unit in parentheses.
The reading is 20 (mV)
